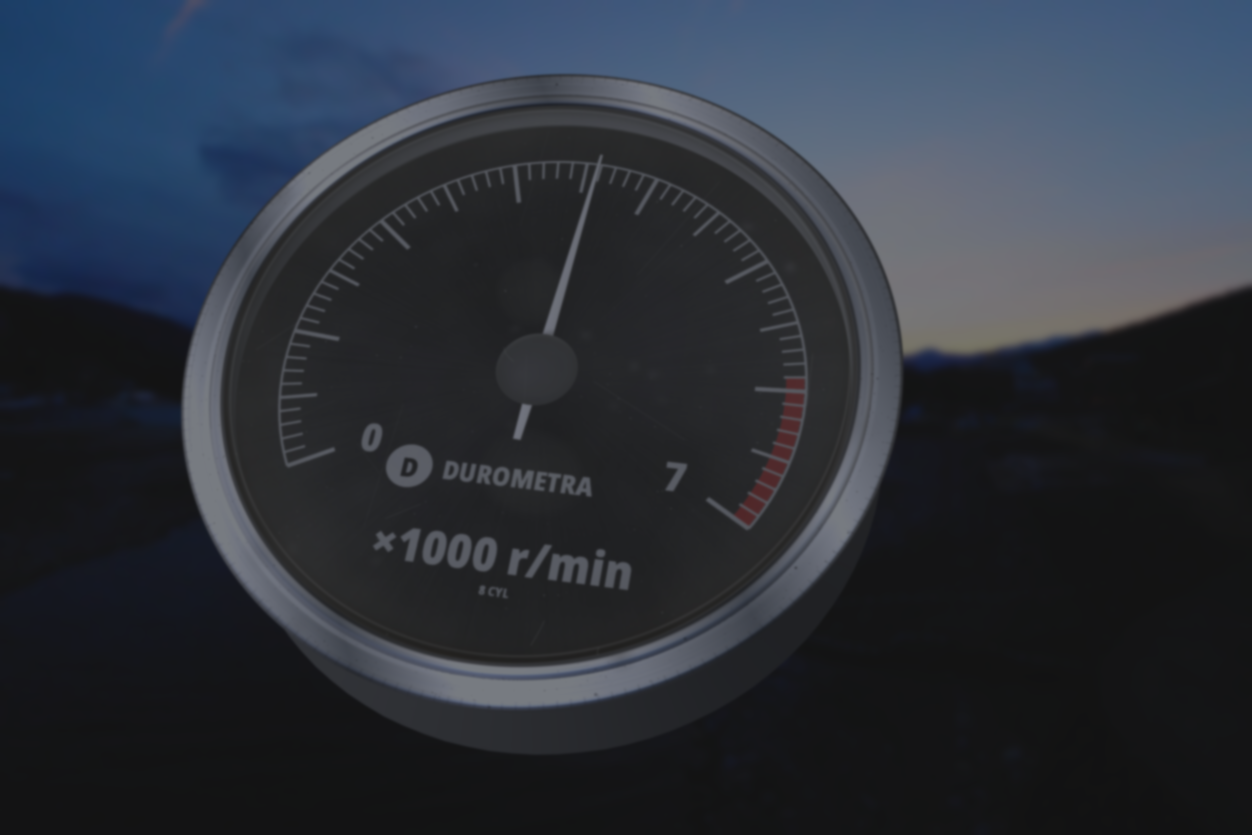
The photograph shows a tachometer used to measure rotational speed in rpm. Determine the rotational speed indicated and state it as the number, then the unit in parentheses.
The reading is 3600 (rpm)
